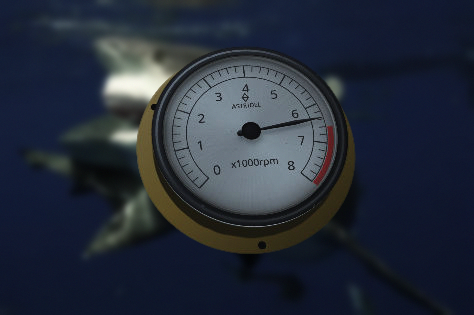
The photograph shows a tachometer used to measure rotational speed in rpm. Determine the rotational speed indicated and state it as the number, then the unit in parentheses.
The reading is 6400 (rpm)
